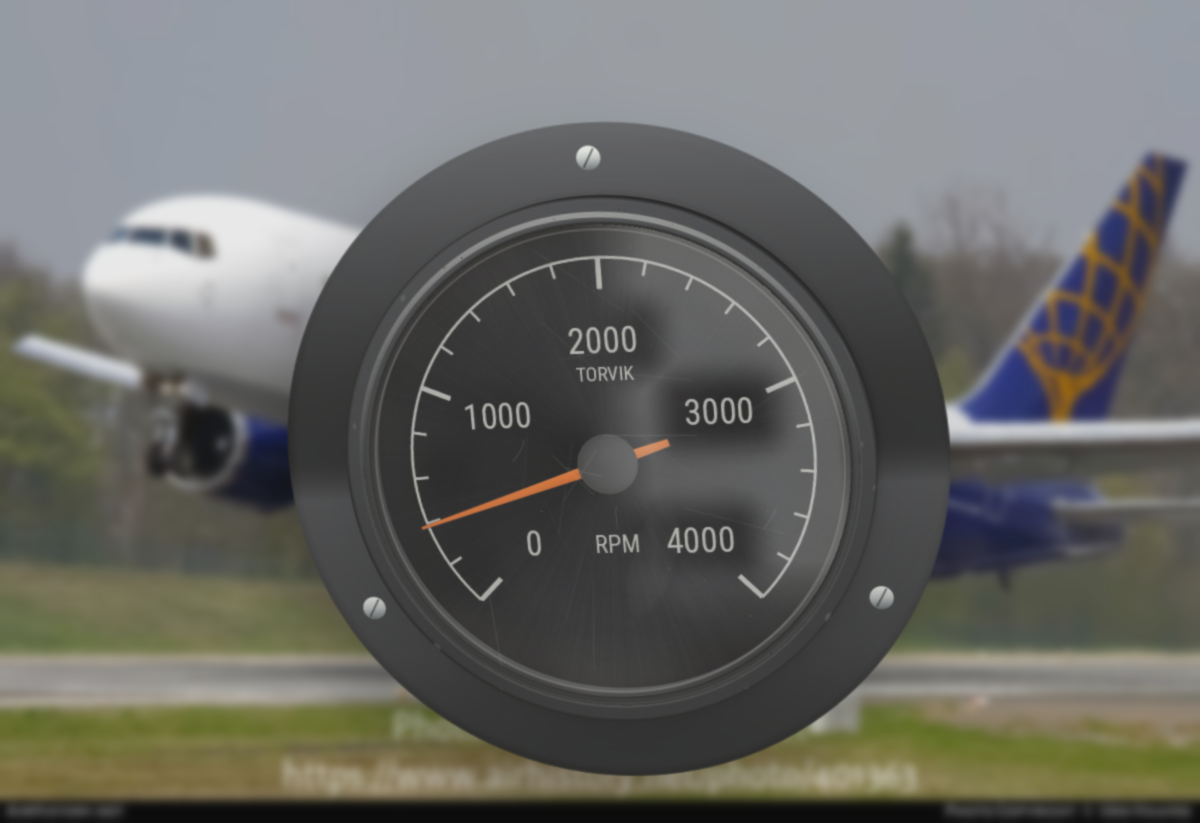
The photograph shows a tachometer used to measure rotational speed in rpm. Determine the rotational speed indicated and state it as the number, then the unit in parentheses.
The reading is 400 (rpm)
